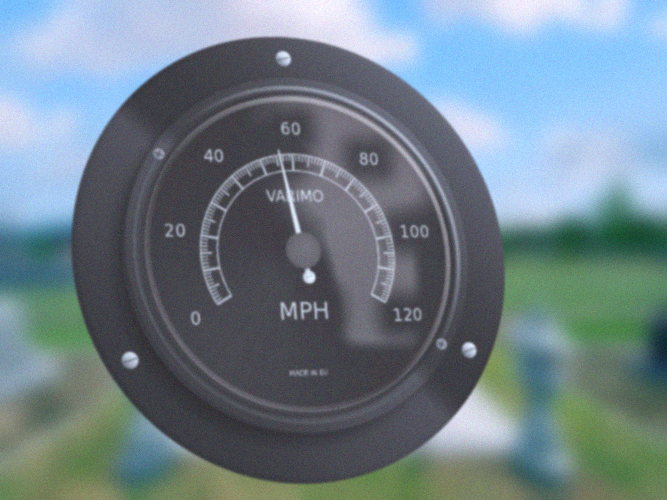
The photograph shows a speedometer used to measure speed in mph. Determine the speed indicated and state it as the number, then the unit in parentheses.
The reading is 55 (mph)
